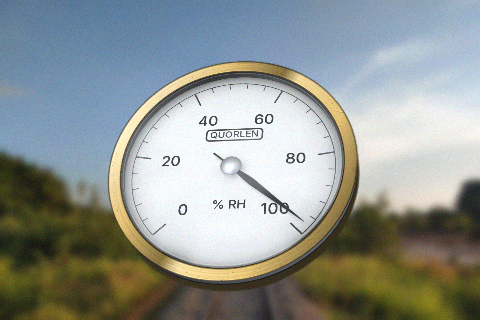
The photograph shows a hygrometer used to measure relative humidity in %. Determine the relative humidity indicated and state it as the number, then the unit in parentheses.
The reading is 98 (%)
